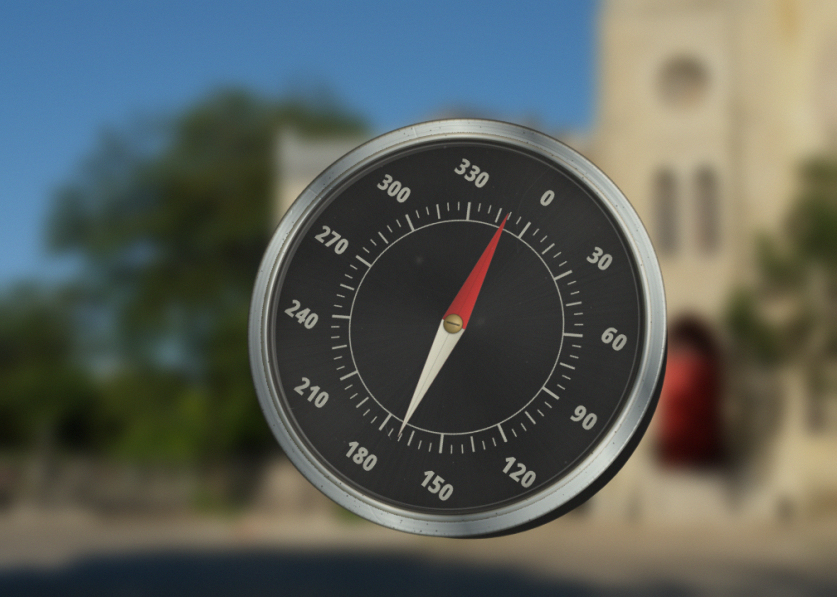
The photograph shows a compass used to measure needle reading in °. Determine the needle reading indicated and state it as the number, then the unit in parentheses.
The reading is 350 (°)
